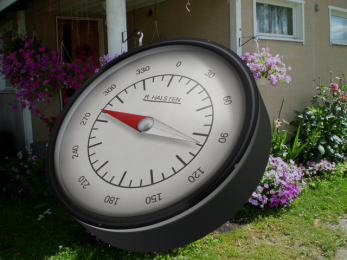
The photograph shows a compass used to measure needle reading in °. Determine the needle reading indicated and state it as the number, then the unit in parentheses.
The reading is 280 (°)
